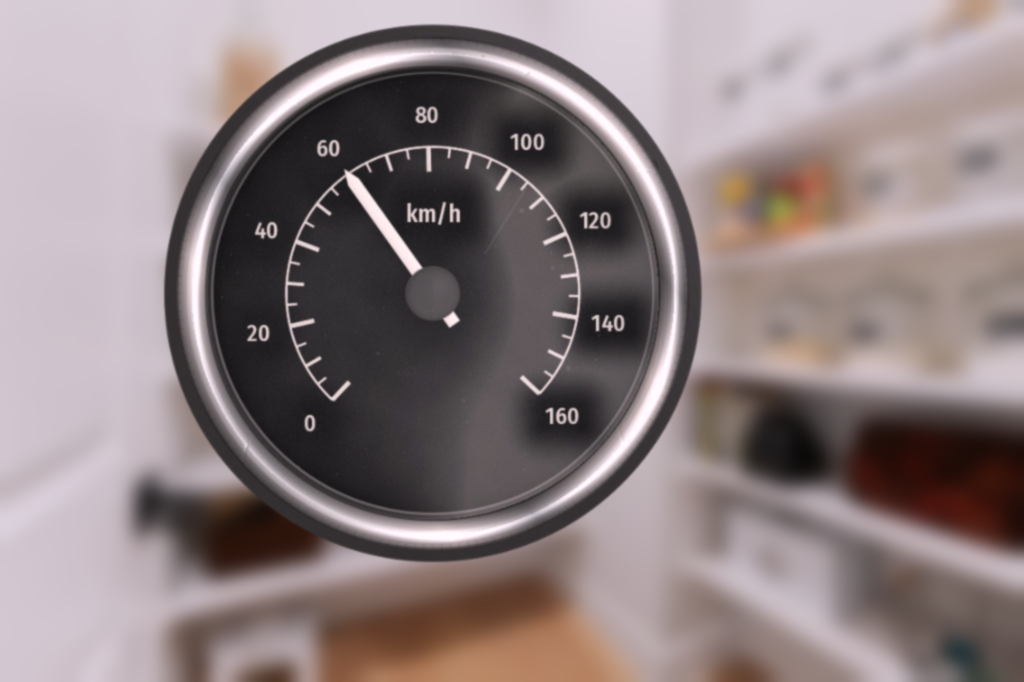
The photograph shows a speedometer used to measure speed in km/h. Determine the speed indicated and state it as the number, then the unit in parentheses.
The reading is 60 (km/h)
